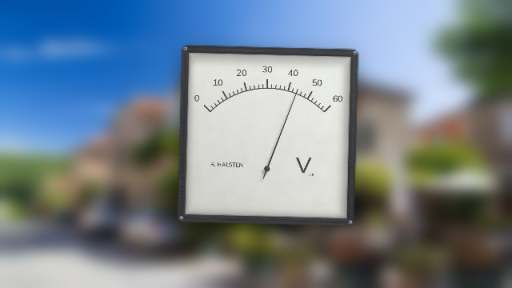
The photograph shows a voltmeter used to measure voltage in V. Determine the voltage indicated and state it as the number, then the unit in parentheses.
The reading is 44 (V)
